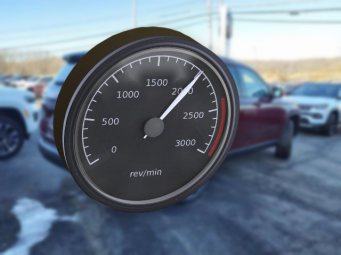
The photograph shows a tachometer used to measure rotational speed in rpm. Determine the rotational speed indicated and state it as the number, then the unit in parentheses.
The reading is 2000 (rpm)
